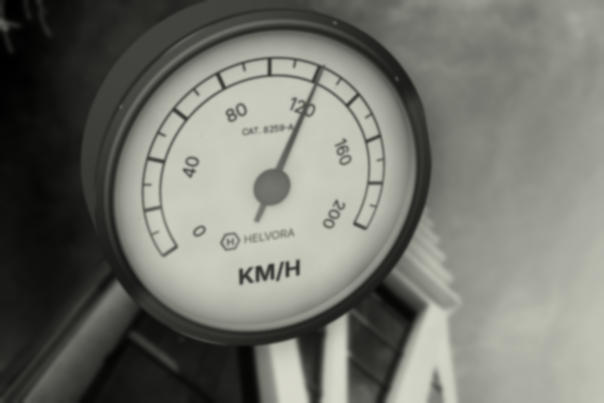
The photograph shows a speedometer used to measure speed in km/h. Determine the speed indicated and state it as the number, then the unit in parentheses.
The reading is 120 (km/h)
